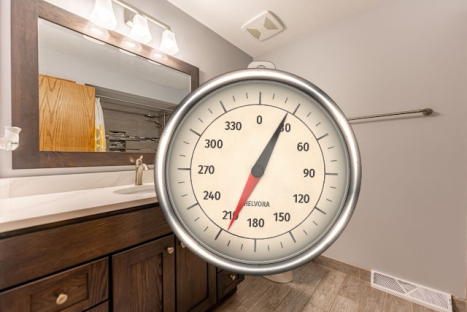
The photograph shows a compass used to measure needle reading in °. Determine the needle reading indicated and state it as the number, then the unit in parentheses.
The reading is 205 (°)
